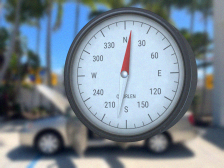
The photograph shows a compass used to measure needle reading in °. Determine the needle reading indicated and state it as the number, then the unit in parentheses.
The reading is 10 (°)
